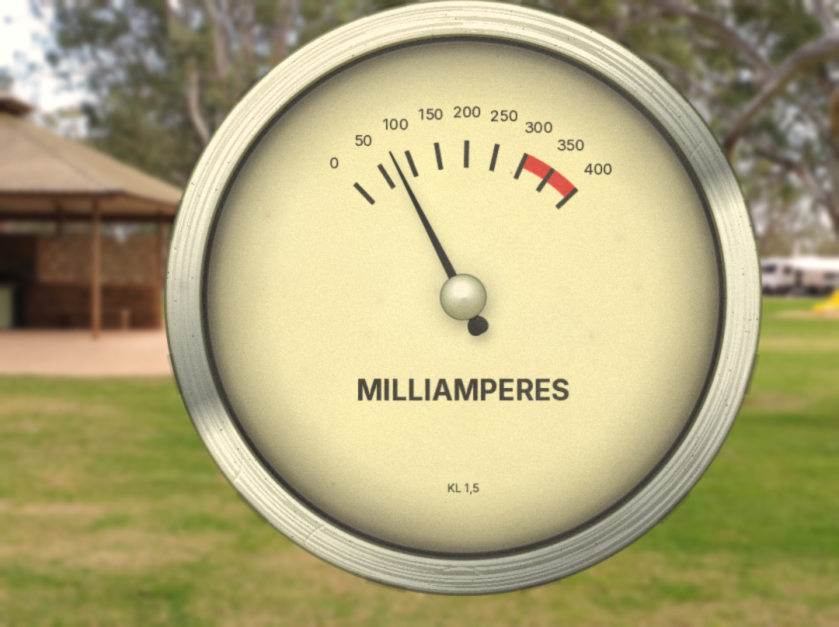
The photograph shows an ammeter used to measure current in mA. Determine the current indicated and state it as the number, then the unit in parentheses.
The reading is 75 (mA)
